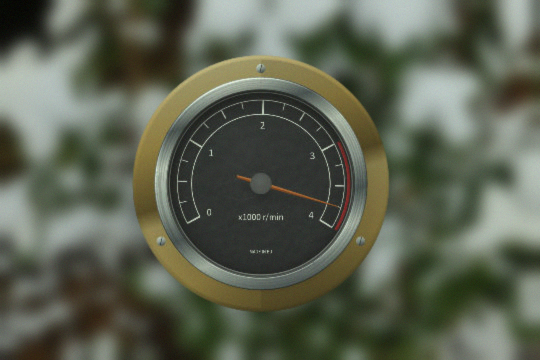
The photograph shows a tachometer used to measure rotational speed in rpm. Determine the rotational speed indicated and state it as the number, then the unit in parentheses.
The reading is 3750 (rpm)
